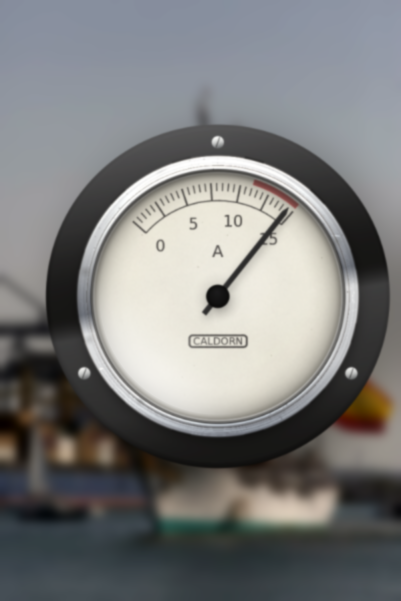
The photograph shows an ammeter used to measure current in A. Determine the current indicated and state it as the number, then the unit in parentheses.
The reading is 14.5 (A)
